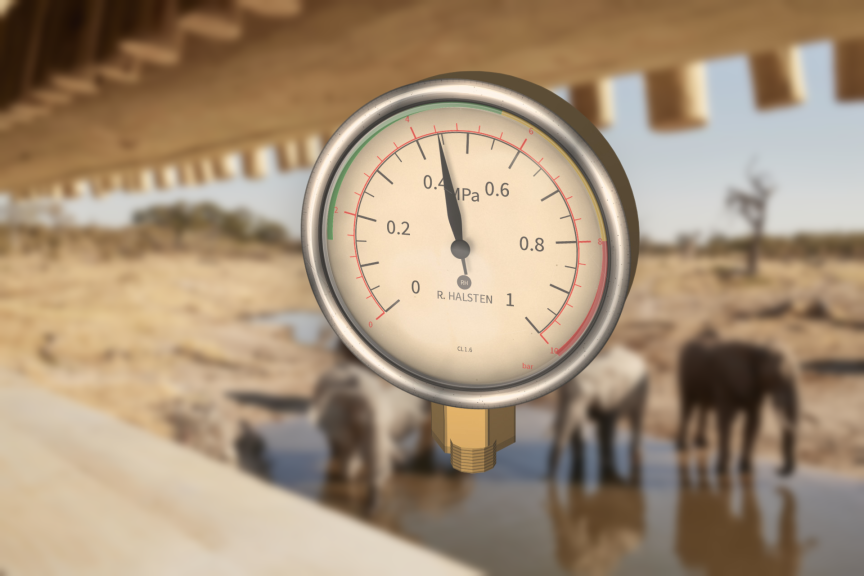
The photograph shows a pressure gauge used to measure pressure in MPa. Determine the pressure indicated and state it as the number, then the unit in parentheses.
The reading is 0.45 (MPa)
